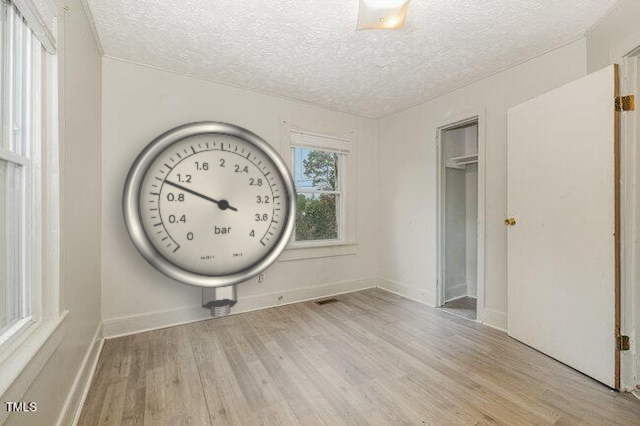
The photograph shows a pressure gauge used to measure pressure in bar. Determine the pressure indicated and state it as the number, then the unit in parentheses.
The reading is 1 (bar)
